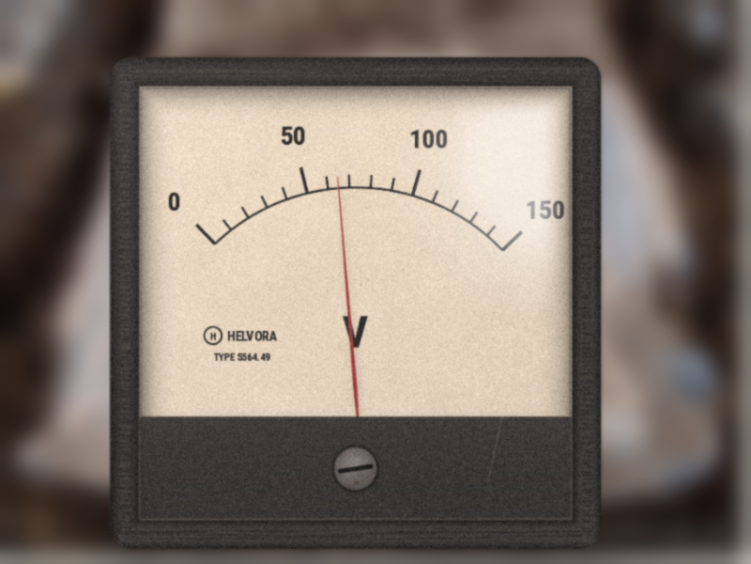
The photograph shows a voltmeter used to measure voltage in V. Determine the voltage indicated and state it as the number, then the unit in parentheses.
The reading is 65 (V)
